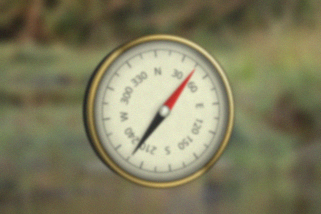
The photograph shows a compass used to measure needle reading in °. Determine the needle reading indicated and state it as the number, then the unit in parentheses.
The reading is 45 (°)
